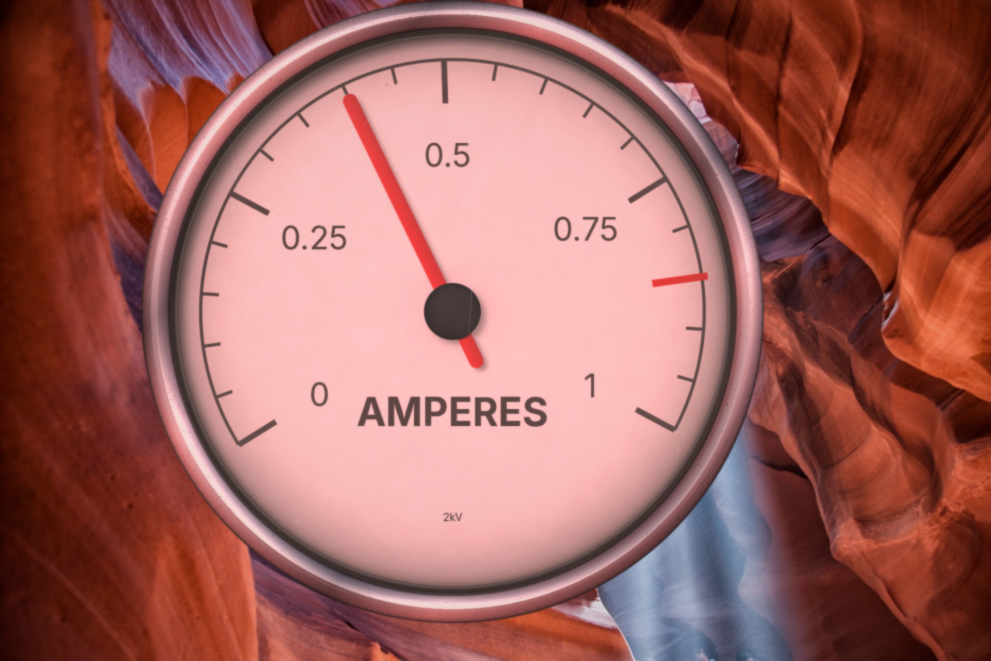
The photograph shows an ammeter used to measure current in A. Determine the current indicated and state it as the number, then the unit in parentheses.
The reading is 0.4 (A)
